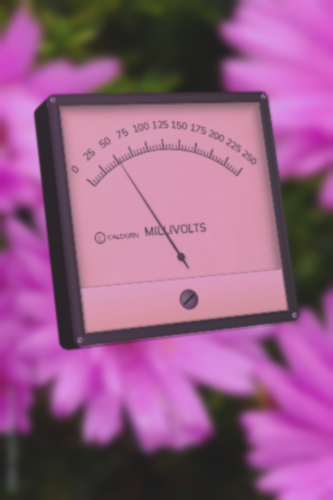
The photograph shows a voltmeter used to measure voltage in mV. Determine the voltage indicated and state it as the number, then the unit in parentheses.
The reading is 50 (mV)
